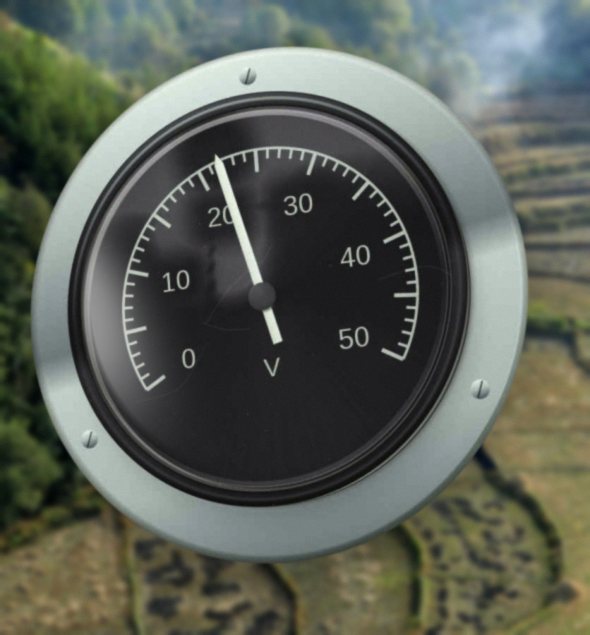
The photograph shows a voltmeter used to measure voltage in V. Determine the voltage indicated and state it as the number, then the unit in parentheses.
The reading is 22 (V)
